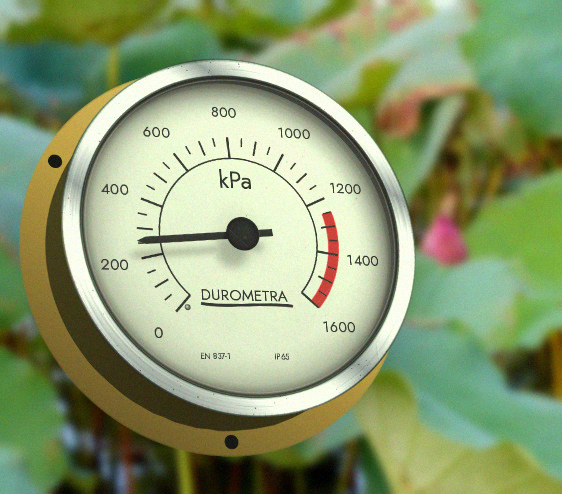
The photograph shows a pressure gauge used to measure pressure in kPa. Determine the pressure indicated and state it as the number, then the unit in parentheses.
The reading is 250 (kPa)
